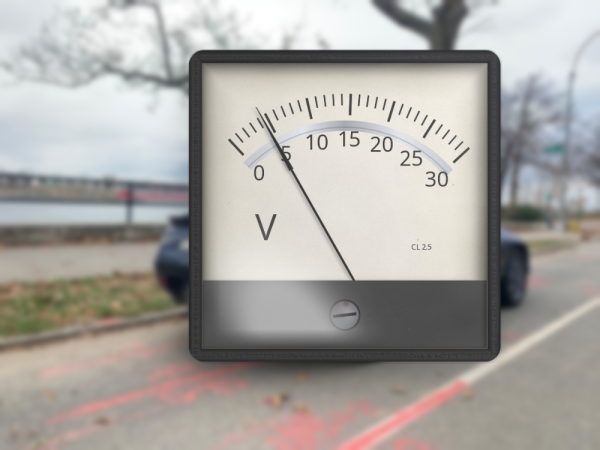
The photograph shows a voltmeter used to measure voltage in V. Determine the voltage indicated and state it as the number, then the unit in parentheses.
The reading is 4.5 (V)
